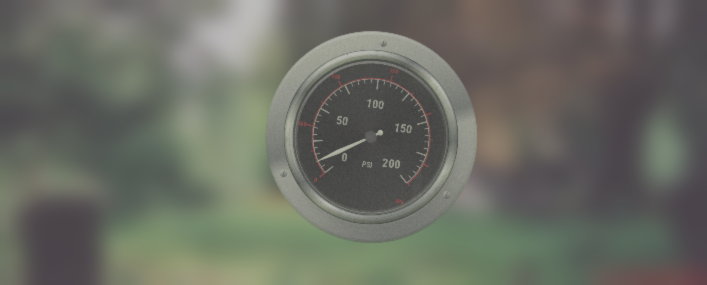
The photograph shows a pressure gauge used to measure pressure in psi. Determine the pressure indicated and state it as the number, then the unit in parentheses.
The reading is 10 (psi)
